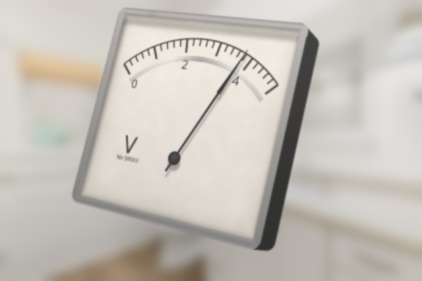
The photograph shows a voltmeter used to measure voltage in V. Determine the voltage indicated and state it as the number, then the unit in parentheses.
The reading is 3.8 (V)
